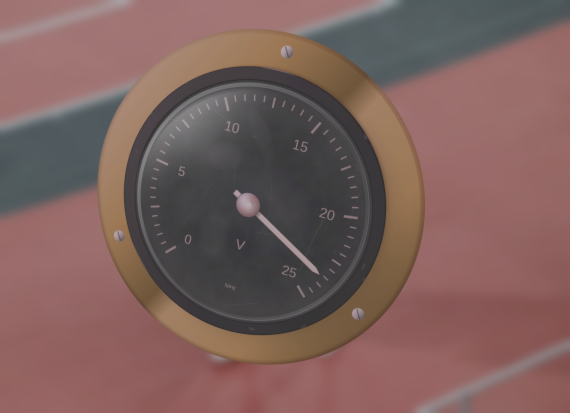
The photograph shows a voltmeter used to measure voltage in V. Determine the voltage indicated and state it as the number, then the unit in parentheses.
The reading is 23.5 (V)
